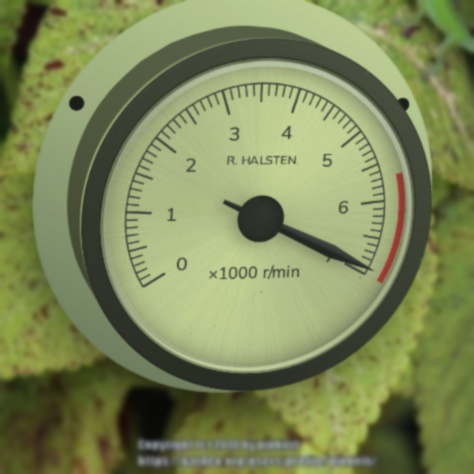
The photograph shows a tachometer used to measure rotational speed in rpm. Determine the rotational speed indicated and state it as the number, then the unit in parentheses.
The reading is 6900 (rpm)
